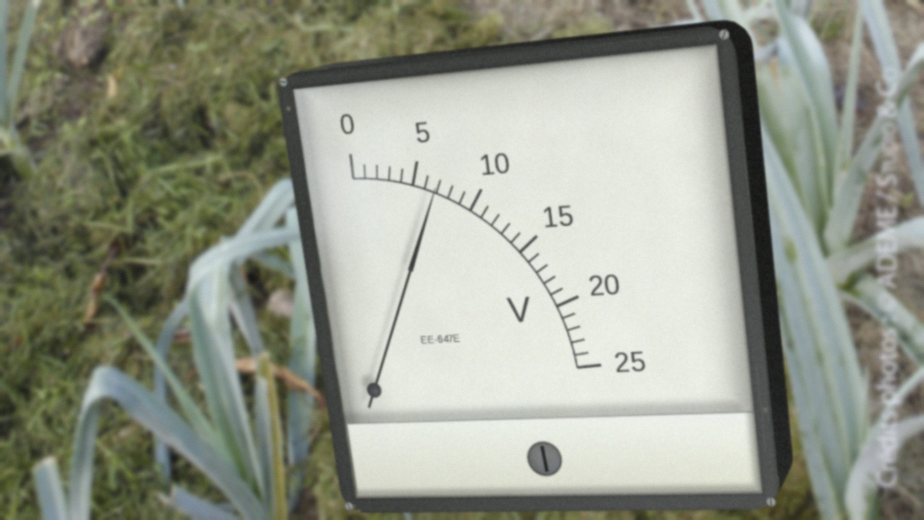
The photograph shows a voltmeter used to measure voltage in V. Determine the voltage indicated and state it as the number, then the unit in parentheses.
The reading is 7 (V)
